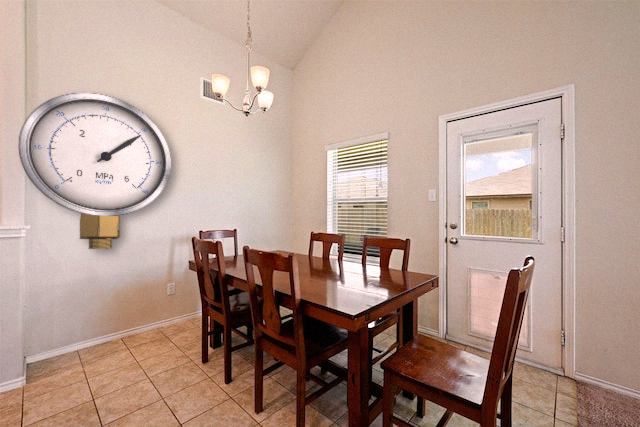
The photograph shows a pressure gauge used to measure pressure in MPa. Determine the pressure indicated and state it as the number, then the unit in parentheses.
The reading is 4 (MPa)
